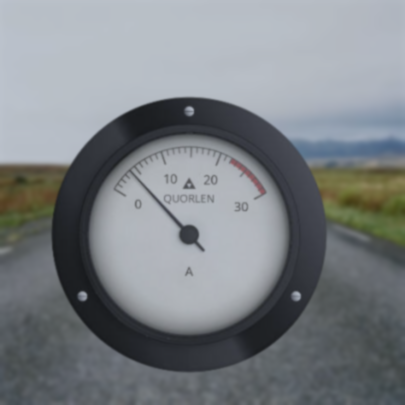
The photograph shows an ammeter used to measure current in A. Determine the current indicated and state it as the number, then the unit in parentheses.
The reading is 4 (A)
